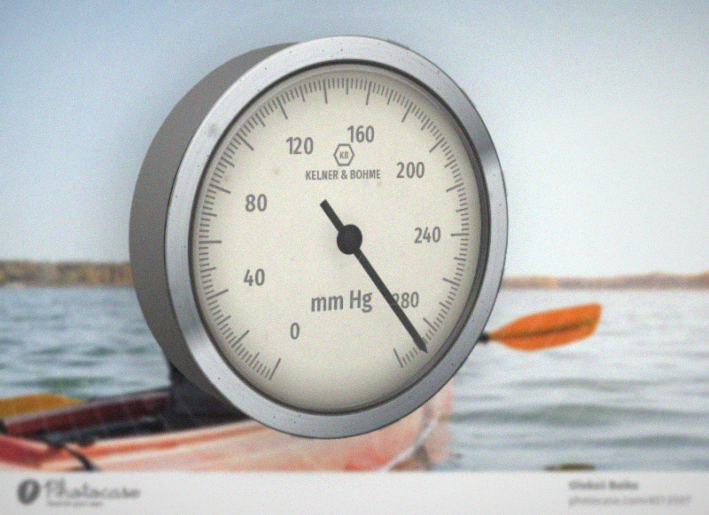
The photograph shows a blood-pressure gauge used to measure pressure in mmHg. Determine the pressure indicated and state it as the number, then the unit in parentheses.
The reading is 290 (mmHg)
